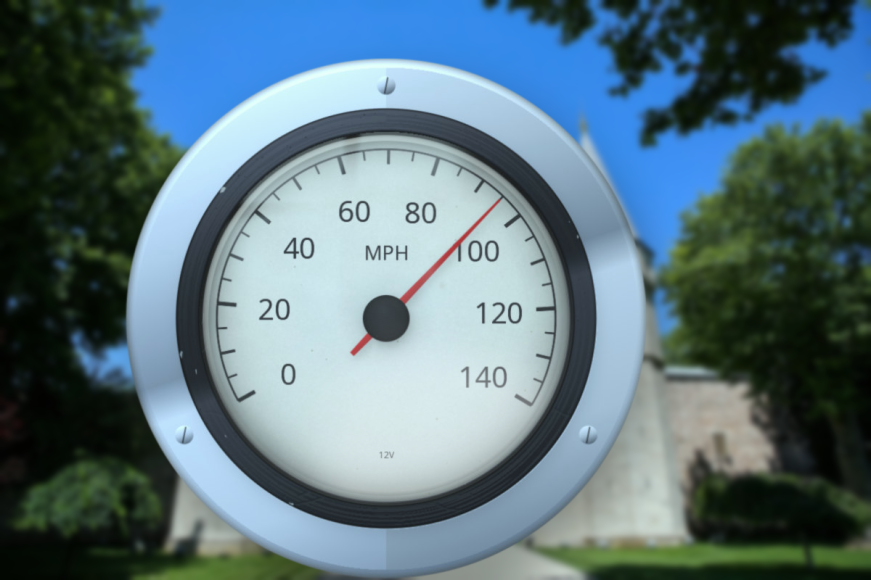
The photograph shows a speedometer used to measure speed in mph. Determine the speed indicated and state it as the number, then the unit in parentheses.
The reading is 95 (mph)
